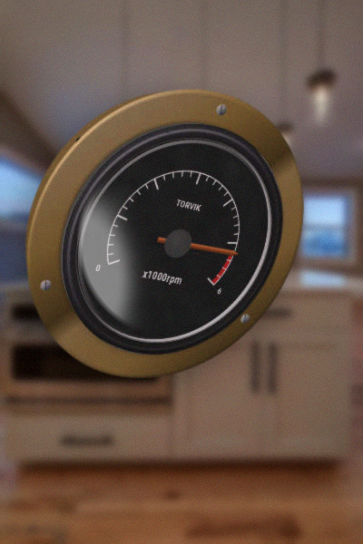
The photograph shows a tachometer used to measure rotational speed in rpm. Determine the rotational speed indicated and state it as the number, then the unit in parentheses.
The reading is 5200 (rpm)
